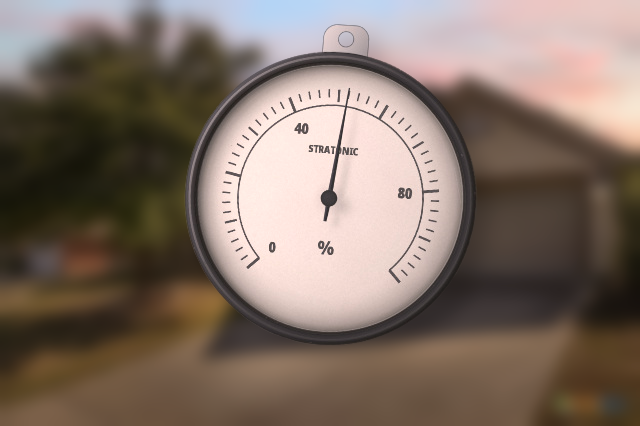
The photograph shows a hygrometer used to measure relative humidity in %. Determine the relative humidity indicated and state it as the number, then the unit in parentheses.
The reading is 52 (%)
